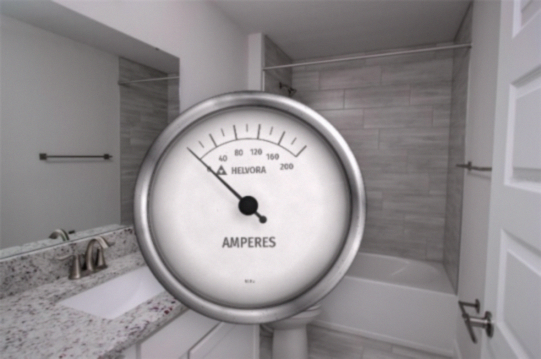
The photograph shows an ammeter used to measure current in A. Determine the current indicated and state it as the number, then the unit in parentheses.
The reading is 0 (A)
